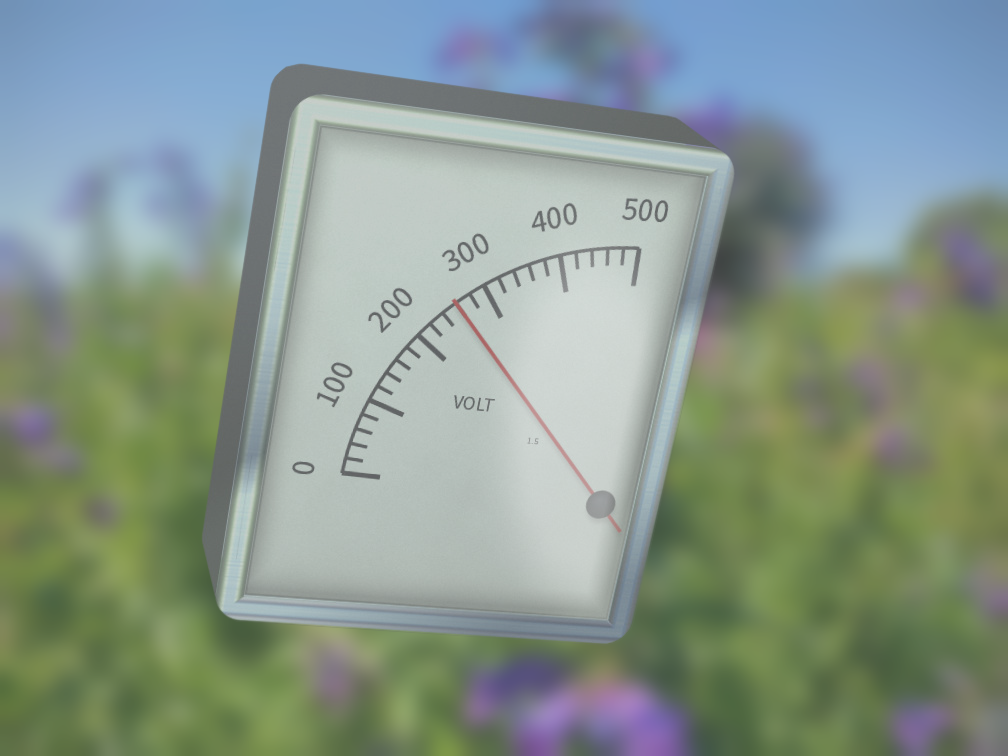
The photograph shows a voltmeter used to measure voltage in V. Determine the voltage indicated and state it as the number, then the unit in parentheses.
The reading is 260 (V)
